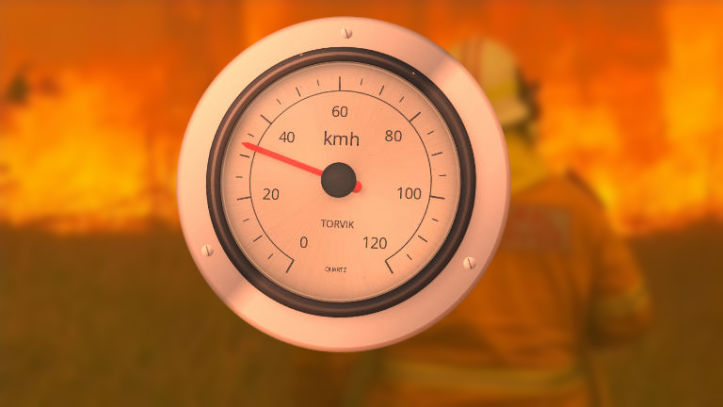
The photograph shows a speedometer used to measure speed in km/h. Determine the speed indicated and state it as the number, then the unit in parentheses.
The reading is 32.5 (km/h)
